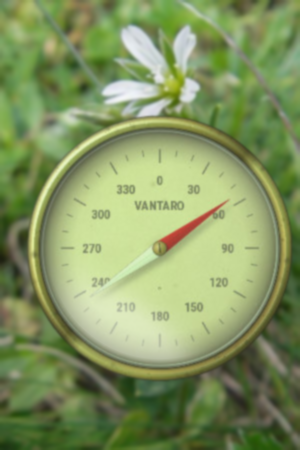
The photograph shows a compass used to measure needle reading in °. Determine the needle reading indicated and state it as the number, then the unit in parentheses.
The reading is 55 (°)
